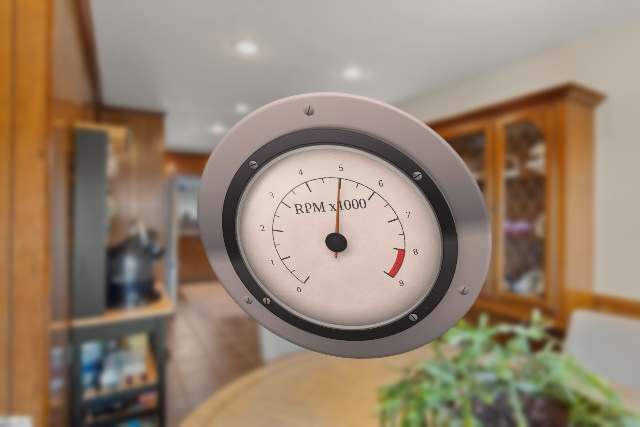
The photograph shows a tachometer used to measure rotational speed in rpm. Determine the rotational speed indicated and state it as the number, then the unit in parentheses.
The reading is 5000 (rpm)
